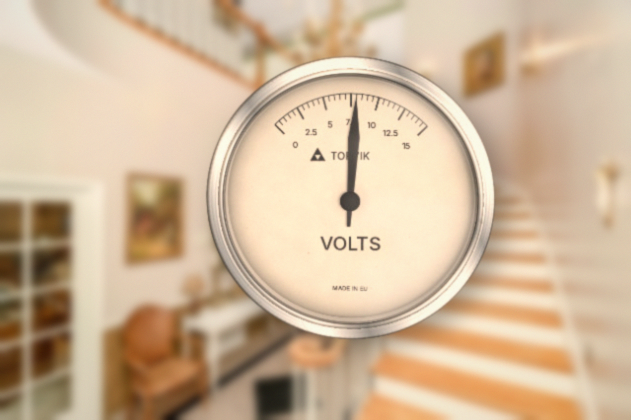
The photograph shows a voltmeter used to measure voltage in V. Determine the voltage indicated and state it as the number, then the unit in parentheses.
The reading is 8 (V)
